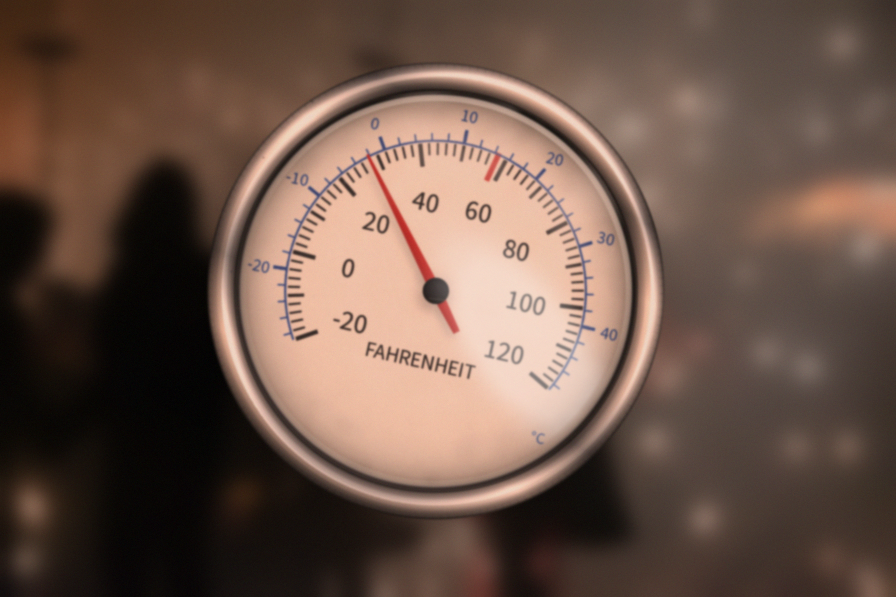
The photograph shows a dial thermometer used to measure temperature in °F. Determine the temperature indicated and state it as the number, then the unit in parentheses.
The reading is 28 (°F)
